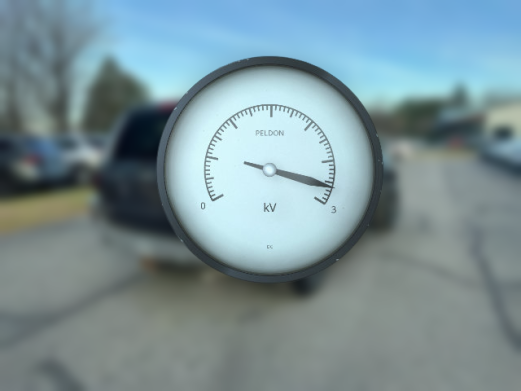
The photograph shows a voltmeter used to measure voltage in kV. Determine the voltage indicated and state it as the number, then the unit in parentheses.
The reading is 2.8 (kV)
